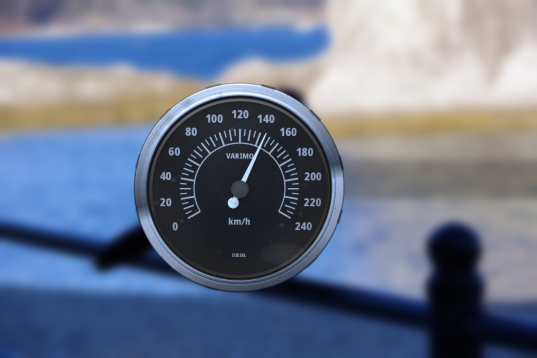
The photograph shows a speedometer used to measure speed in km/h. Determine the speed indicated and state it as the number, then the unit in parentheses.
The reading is 145 (km/h)
